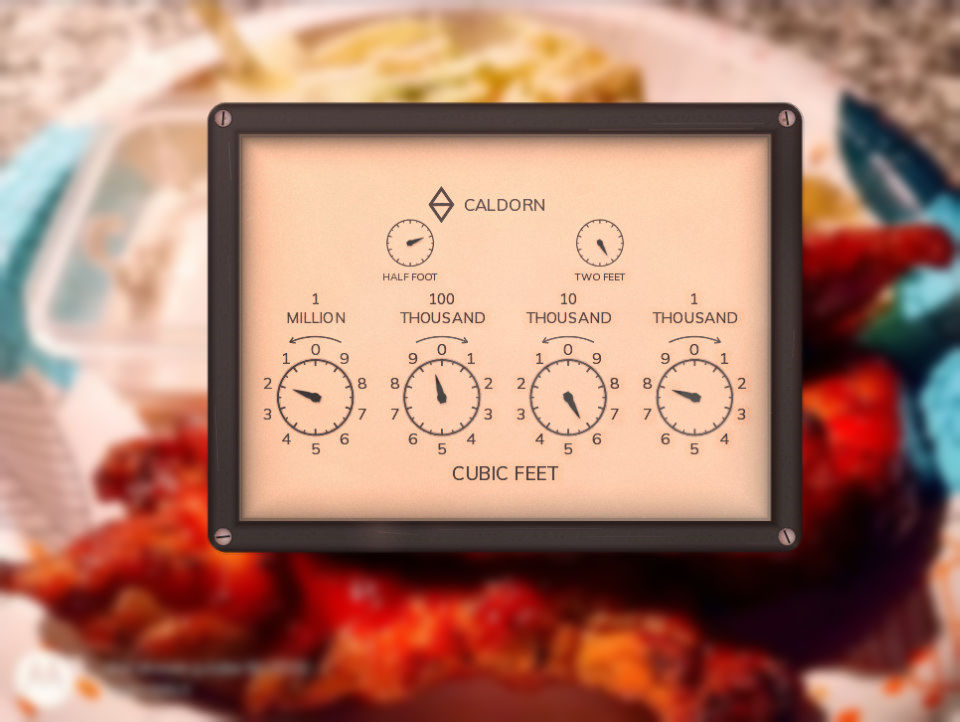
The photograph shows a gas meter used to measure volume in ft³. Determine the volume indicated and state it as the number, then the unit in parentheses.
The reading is 195800 (ft³)
